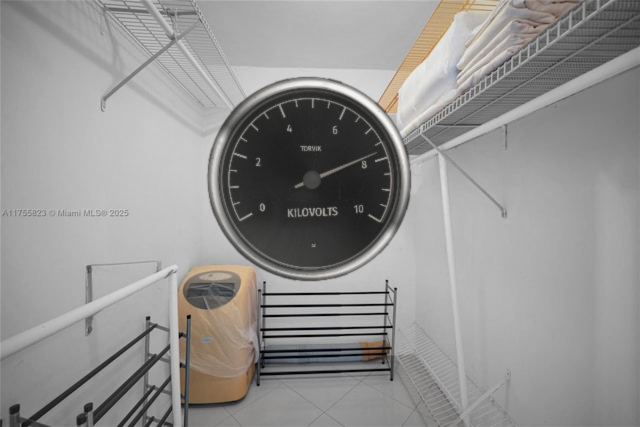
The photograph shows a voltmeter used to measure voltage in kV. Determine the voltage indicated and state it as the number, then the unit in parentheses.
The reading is 7.75 (kV)
